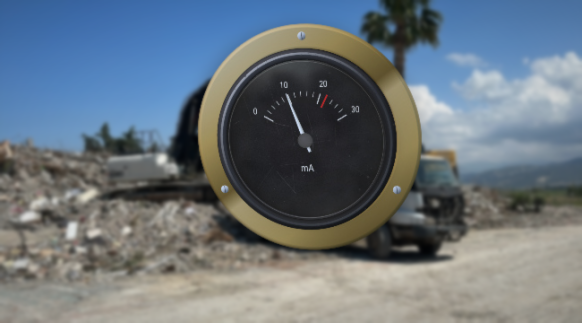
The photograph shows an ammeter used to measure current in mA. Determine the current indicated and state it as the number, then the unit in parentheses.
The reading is 10 (mA)
